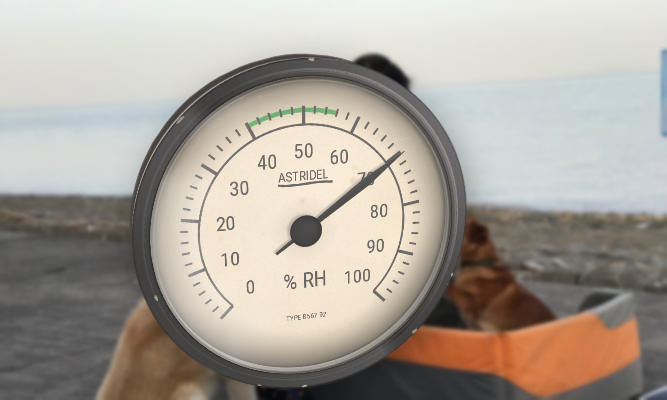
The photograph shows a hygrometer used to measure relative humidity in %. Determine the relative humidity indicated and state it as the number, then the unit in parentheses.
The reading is 70 (%)
